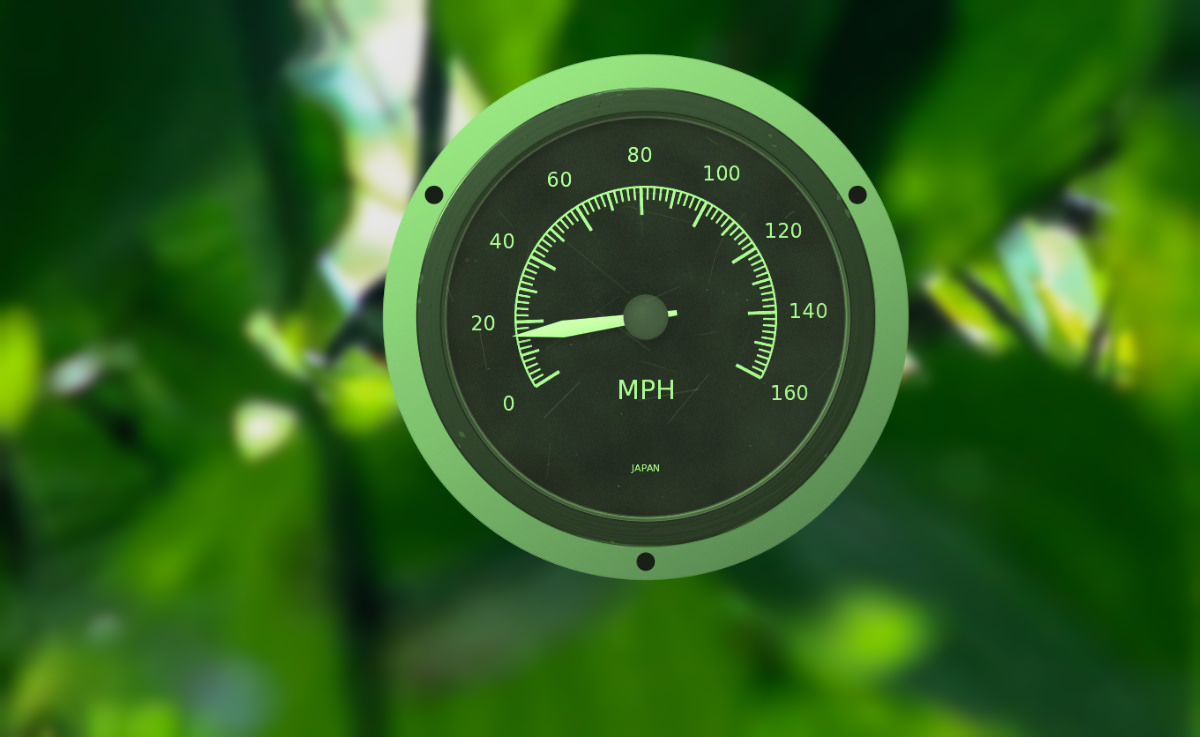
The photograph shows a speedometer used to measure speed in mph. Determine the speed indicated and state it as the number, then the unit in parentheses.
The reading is 16 (mph)
